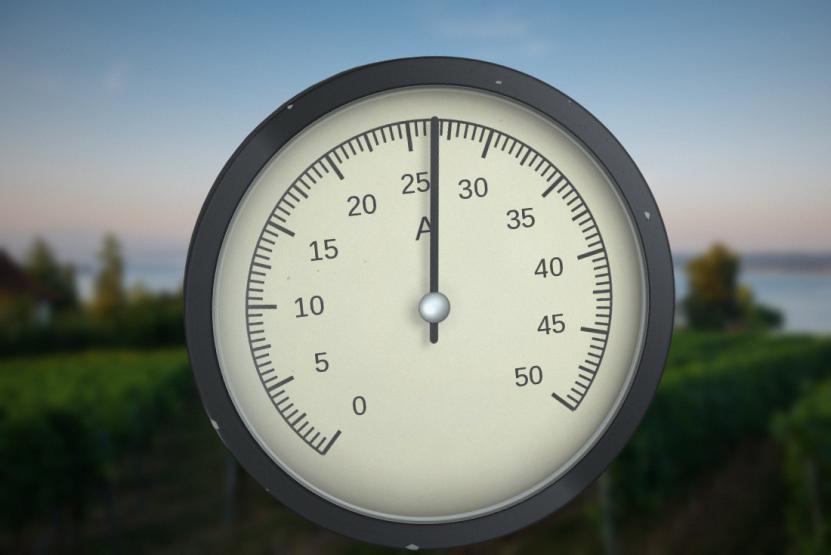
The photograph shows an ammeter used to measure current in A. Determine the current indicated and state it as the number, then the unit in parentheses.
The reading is 26.5 (A)
